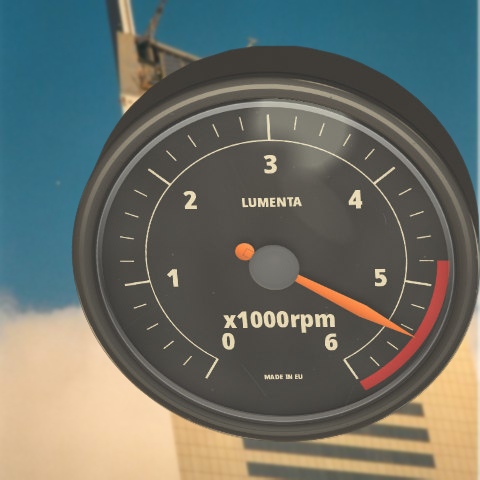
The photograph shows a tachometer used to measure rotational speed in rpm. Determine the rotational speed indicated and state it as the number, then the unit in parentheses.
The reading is 5400 (rpm)
